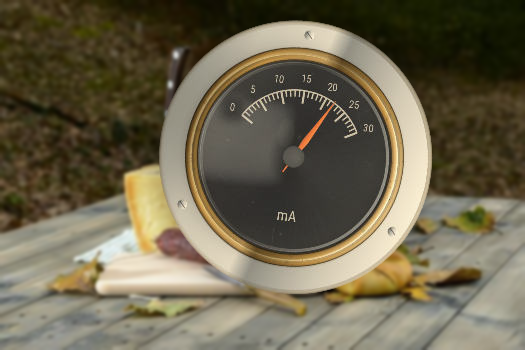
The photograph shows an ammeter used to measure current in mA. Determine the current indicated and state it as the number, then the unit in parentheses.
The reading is 22 (mA)
